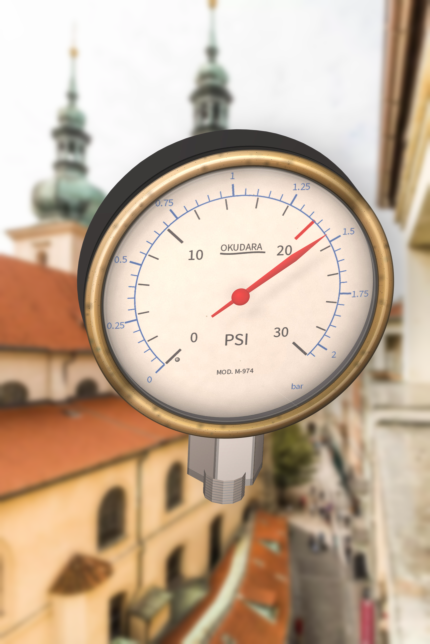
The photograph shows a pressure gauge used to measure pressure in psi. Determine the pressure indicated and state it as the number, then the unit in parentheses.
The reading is 21 (psi)
